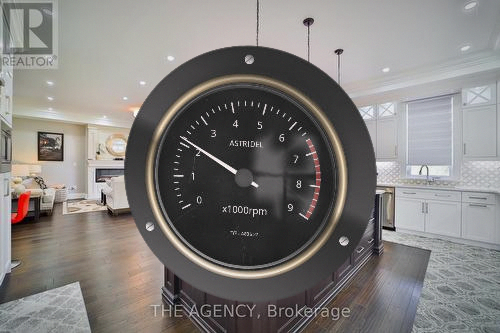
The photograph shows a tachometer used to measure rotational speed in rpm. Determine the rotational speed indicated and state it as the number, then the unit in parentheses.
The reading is 2200 (rpm)
